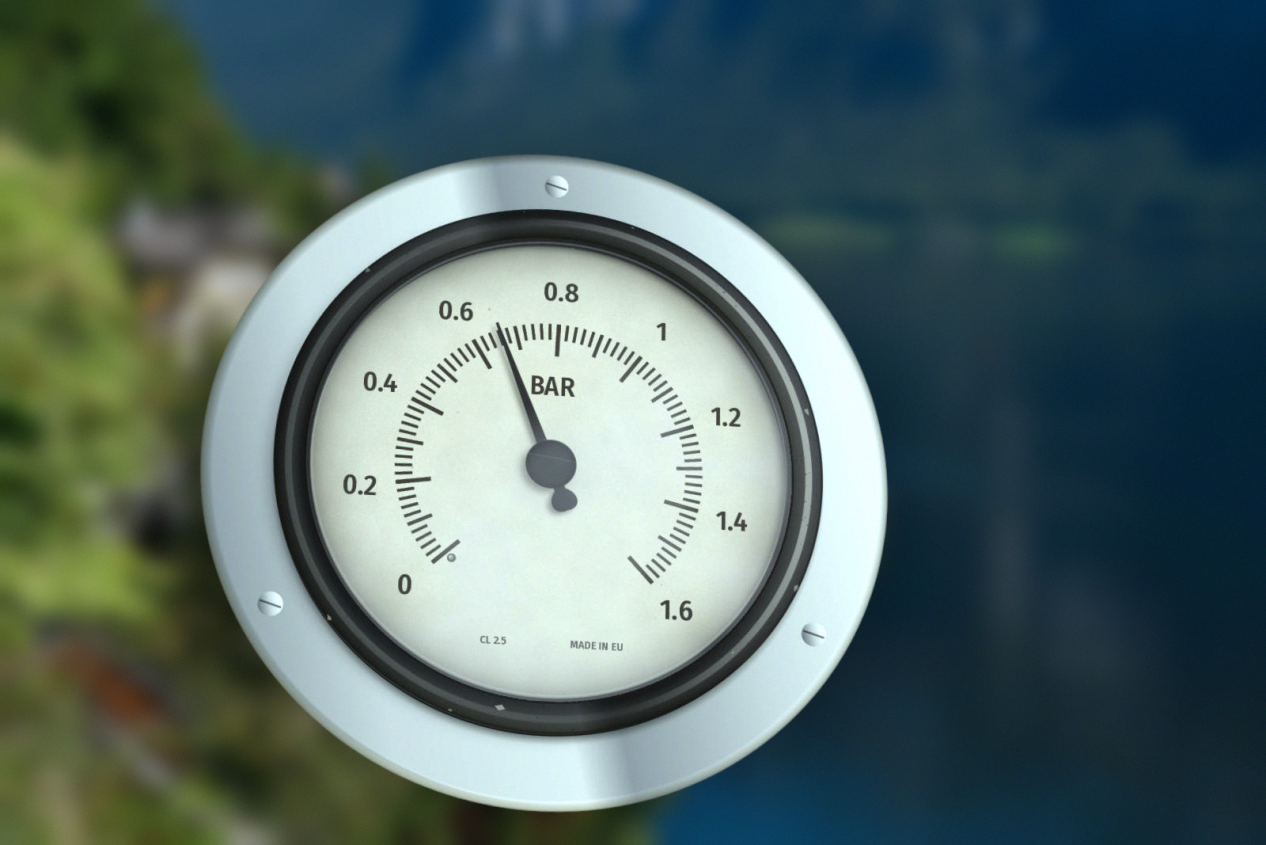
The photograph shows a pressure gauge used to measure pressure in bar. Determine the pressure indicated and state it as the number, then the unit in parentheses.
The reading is 0.66 (bar)
